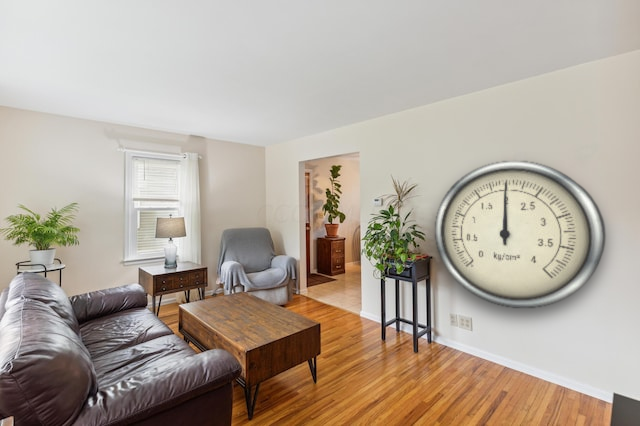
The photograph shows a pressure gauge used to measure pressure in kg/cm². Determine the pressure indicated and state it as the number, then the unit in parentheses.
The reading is 2 (kg/cm²)
